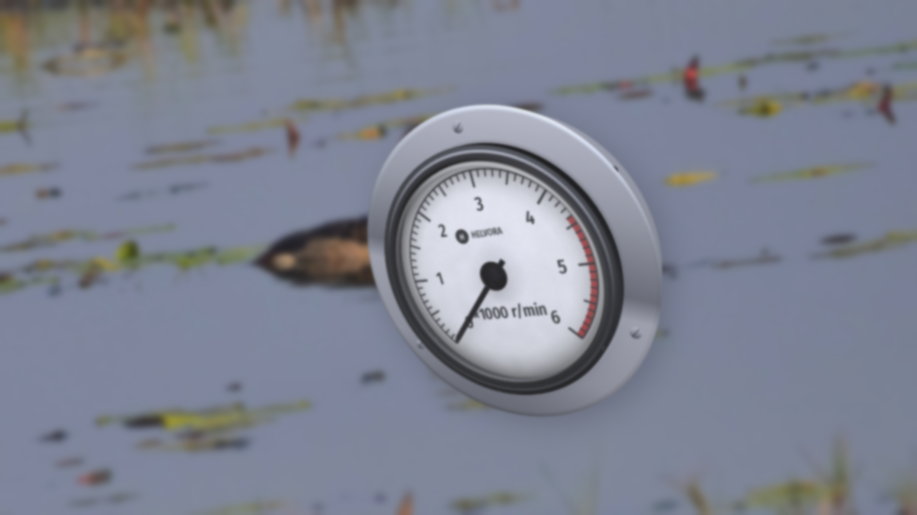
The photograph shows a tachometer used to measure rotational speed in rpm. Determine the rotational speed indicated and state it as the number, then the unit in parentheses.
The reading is 0 (rpm)
